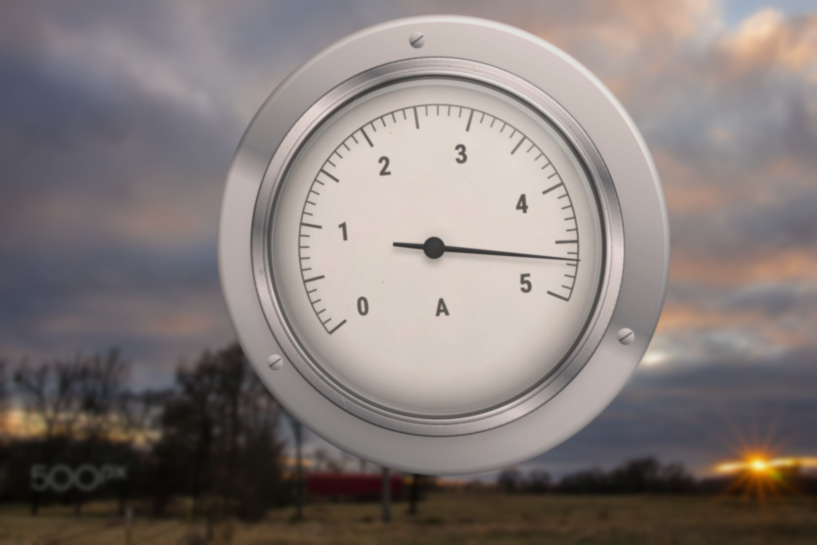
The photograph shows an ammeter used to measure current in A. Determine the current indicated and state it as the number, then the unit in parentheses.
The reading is 4.65 (A)
